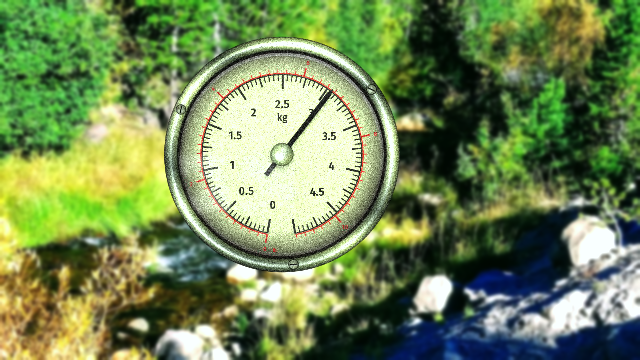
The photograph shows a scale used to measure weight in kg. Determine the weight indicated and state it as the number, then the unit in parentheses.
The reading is 3.05 (kg)
